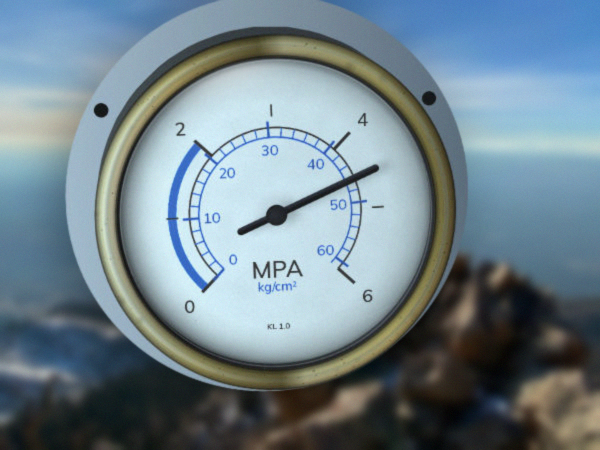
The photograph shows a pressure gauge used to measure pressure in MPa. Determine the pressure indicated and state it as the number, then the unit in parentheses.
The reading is 4.5 (MPa)
